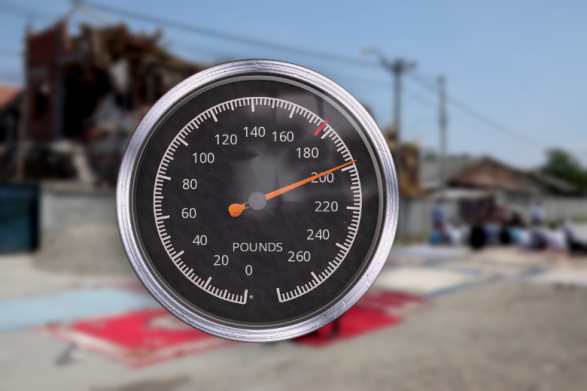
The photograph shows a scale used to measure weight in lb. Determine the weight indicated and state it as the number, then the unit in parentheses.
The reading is 198 (lb)
